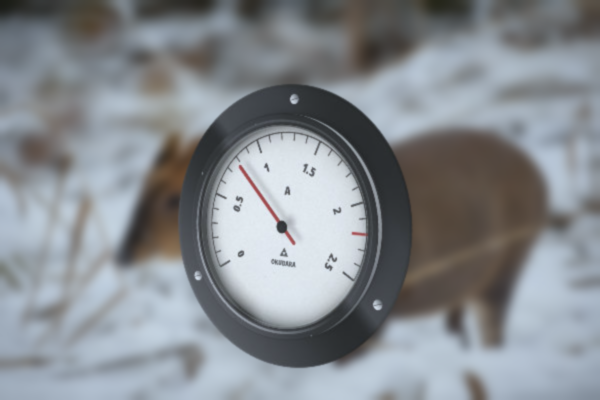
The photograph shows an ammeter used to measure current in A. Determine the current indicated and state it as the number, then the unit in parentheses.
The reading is 0.8 (A)
